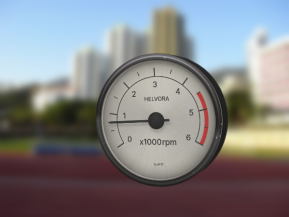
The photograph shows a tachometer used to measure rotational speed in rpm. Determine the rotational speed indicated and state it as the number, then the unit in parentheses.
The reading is 750 (rpm)
